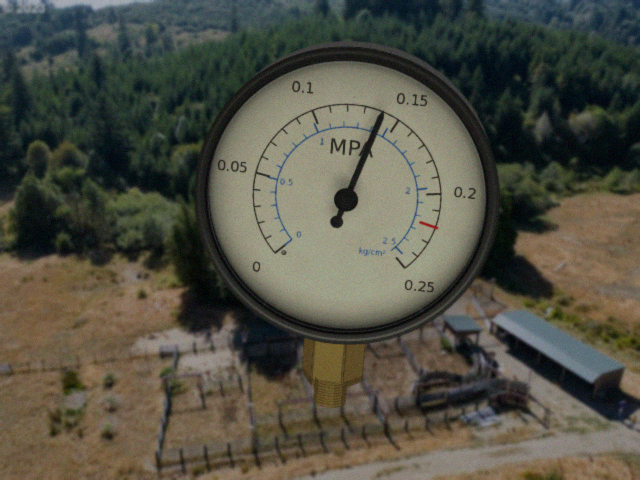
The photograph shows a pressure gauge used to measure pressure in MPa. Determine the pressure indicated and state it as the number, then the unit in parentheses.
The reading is 0.14 (MPa)
